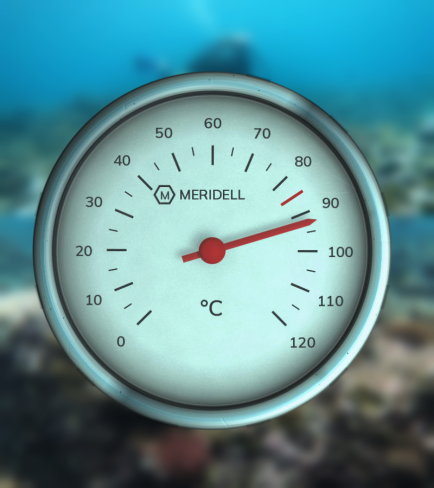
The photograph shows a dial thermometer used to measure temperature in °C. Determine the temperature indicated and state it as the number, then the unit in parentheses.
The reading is 92.5 (°C)
